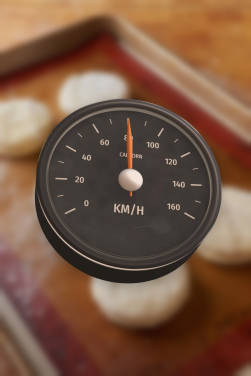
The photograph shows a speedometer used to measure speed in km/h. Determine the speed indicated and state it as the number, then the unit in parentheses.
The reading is 80 (km/h)
